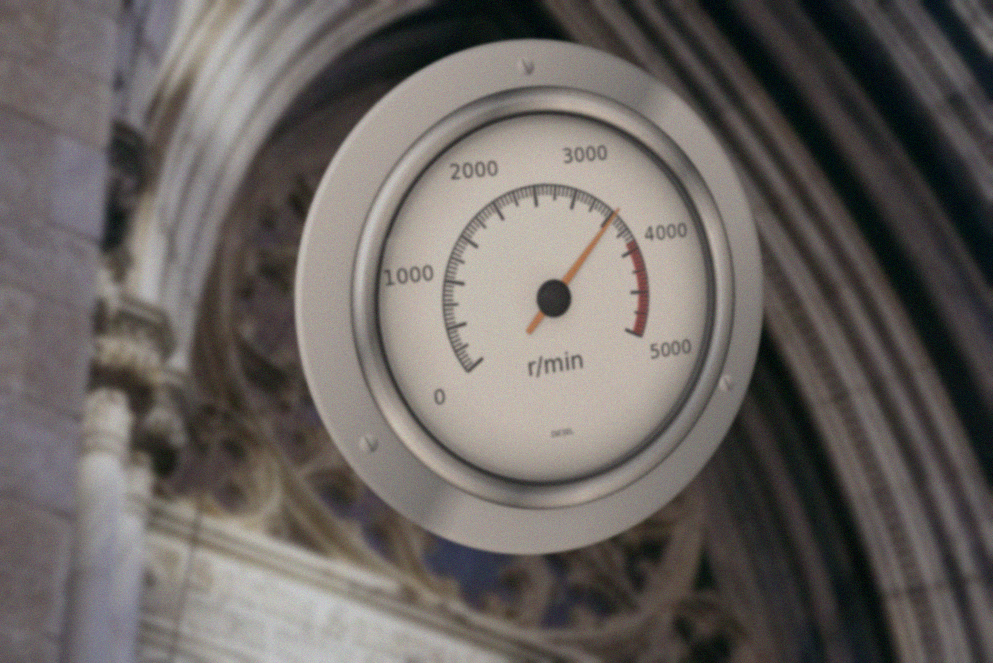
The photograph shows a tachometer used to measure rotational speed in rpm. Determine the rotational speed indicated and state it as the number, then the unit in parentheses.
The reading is 3500 (rpm)
